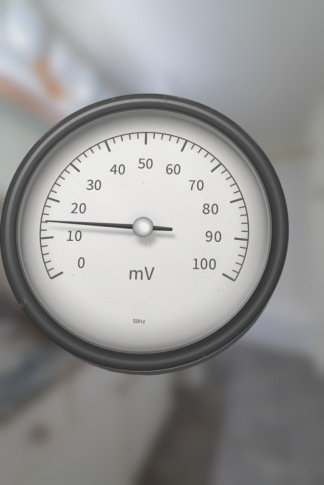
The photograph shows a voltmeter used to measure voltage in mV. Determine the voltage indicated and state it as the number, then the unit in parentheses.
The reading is 14 (mV)
